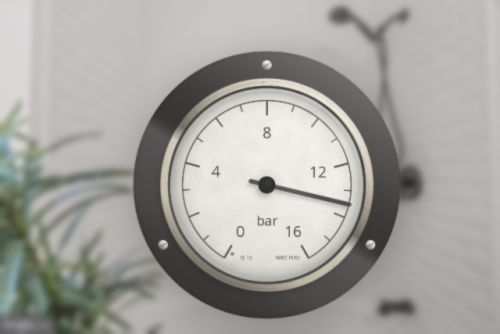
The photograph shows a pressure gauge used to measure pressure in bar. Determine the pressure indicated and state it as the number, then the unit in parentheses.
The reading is 13.5 (bar)
